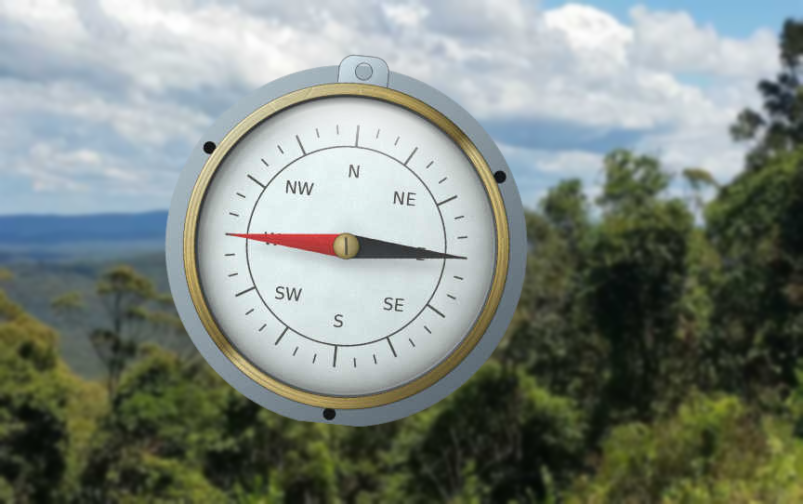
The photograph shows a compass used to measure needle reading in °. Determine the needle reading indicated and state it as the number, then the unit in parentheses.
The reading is 270 (°)
